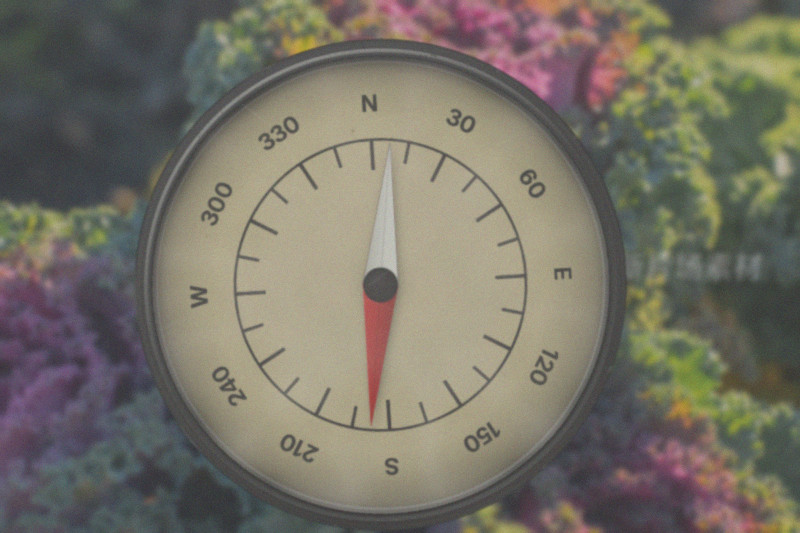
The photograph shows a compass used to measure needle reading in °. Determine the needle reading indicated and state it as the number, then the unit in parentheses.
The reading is 187.5 (°)
